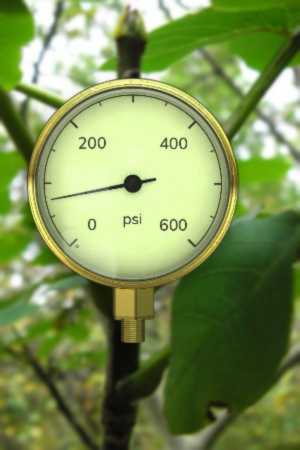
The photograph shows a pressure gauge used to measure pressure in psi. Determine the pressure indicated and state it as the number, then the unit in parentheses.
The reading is 75 (psi)
